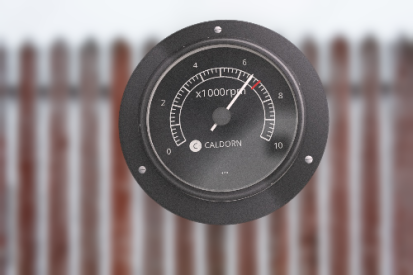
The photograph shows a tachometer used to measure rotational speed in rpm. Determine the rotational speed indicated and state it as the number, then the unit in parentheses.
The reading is 6600 (rpm)
